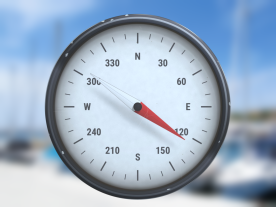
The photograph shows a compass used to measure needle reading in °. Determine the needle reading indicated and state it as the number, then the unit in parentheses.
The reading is 125 (°)
